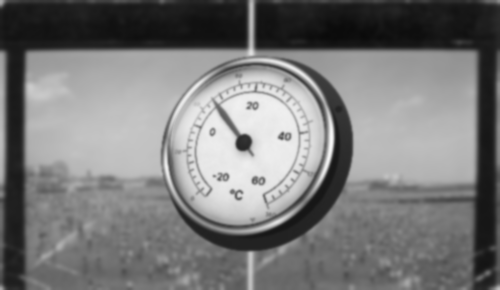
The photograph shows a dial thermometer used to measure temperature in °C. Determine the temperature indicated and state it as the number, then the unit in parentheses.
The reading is 8 (°C)
